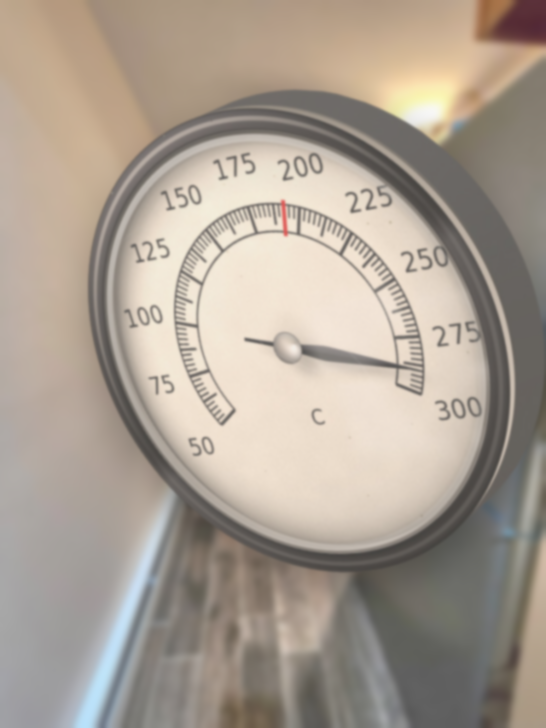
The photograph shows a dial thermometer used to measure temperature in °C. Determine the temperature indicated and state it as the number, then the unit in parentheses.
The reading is 287.5 (°C)
